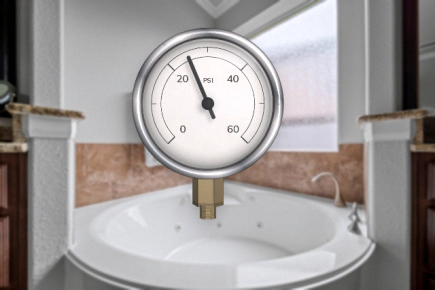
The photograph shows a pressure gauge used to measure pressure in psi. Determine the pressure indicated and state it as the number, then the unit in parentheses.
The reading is 25 (psi)
